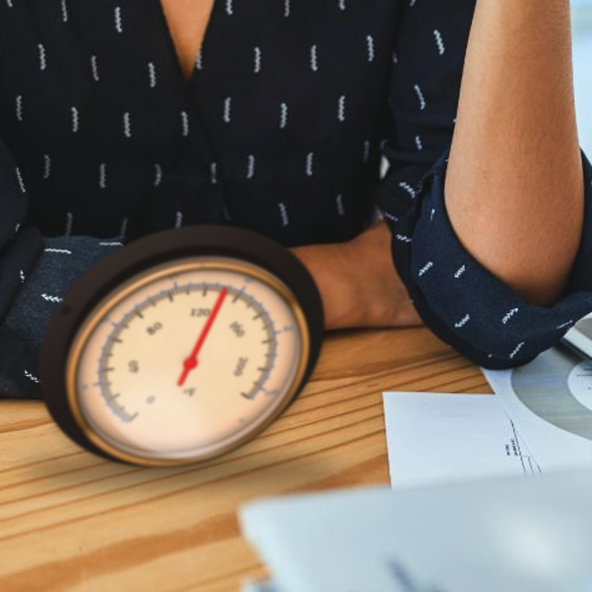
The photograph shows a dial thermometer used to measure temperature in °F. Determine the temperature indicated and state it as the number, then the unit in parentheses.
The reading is 130 (°F)
